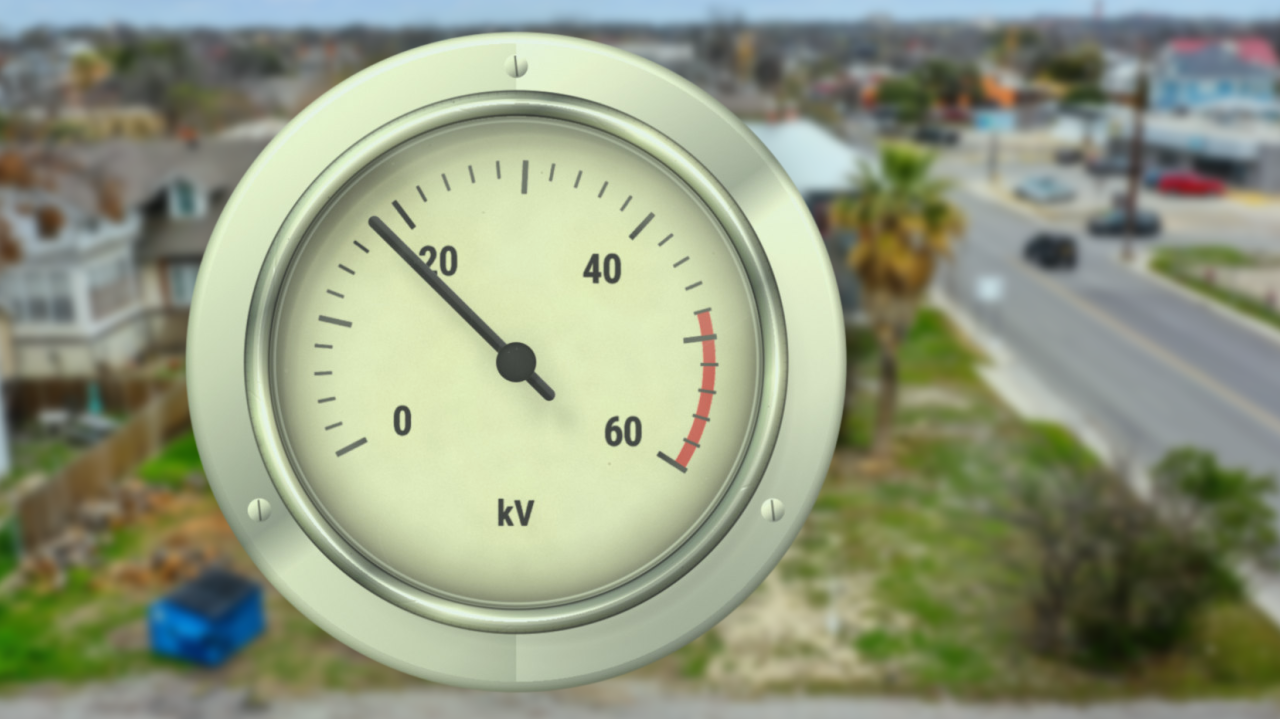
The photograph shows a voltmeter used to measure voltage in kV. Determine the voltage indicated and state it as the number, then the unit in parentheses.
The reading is 18 (kV)
